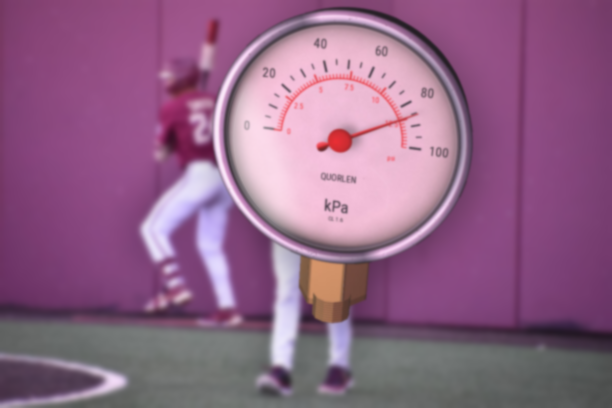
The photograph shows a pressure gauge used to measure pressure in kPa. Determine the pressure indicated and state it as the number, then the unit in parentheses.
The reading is 85 (kPa)
